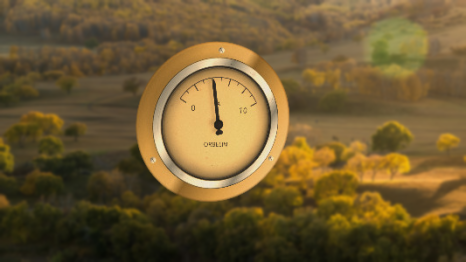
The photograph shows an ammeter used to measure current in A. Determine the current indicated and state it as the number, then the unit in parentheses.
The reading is 4 (A)
